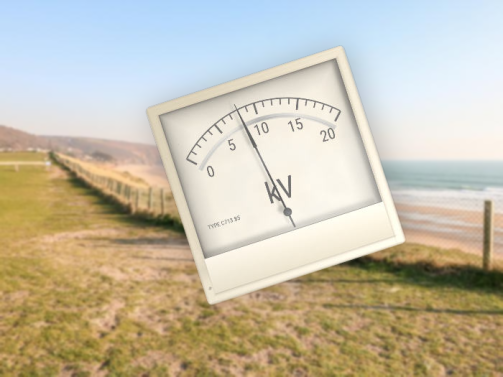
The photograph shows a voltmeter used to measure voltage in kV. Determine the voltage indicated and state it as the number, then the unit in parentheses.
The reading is 8 (kV)
